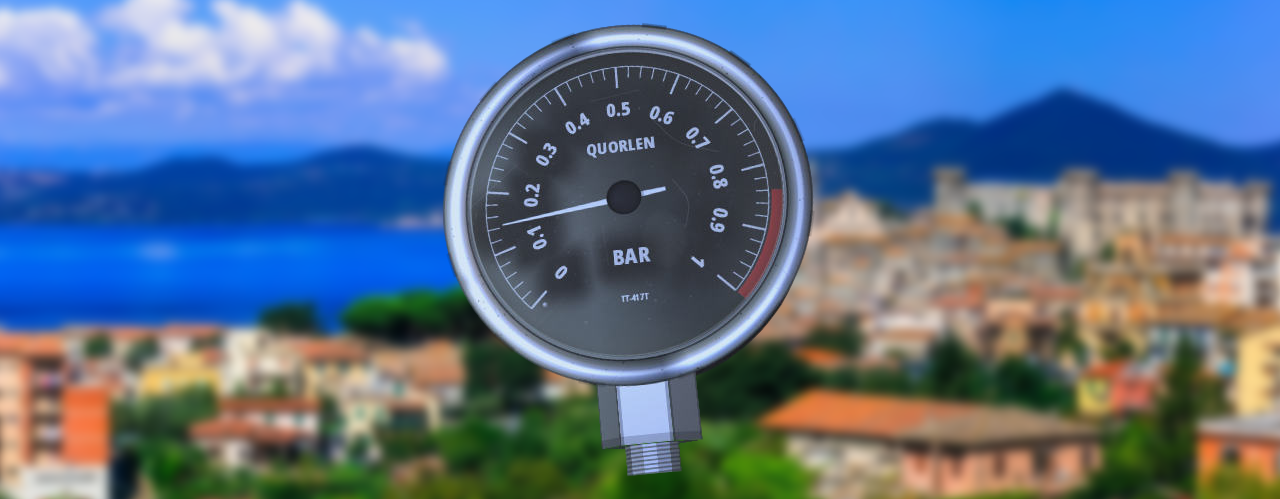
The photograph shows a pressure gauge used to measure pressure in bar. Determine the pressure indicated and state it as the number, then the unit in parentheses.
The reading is 0.14 (bar)
